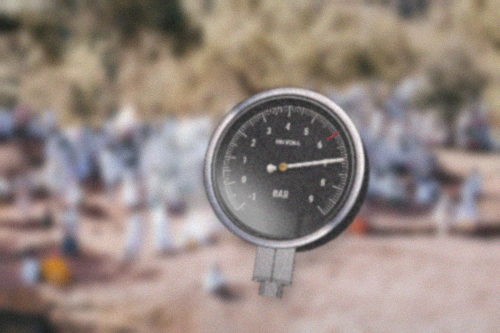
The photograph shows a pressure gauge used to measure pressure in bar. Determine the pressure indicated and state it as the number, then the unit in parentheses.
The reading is 7 (bar)
